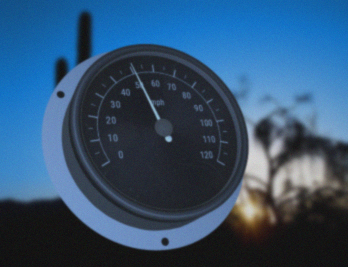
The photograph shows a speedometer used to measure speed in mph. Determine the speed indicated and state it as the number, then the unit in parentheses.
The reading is 50 (mph)
